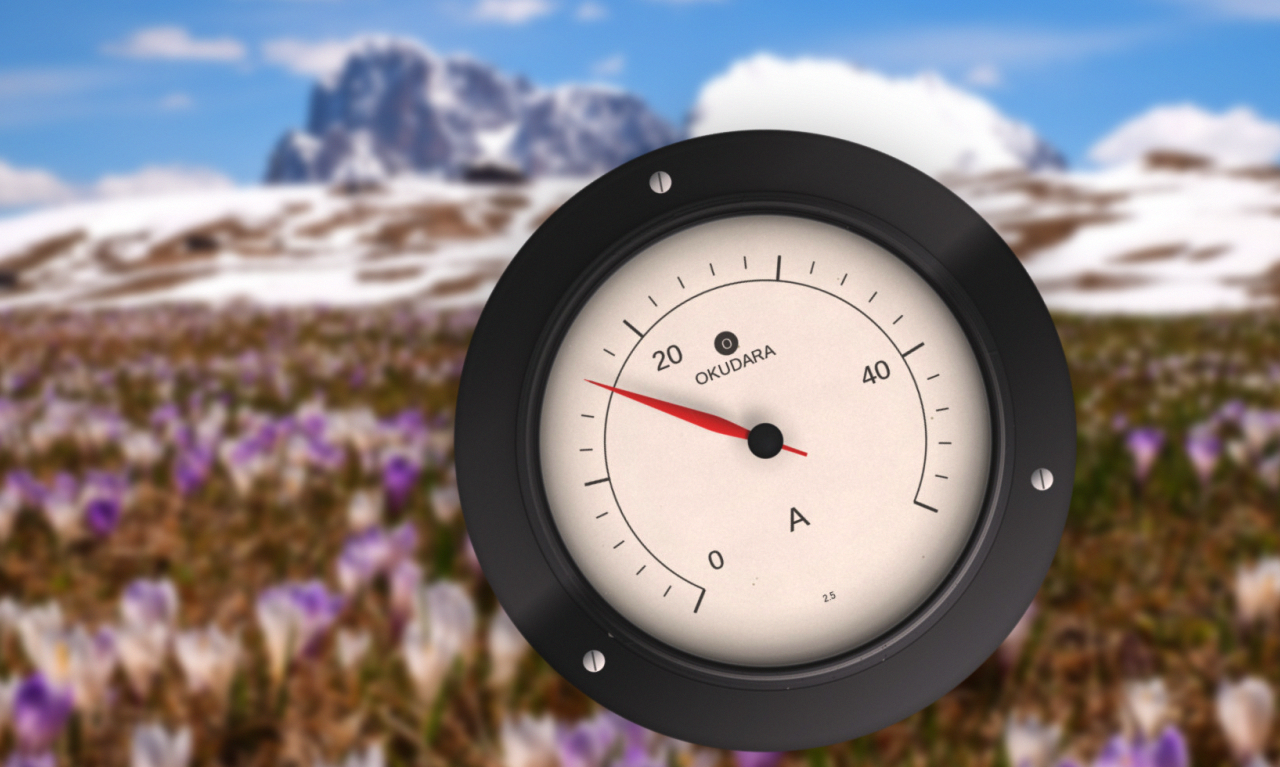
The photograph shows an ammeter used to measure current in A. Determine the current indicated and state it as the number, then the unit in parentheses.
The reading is 16 (A)
